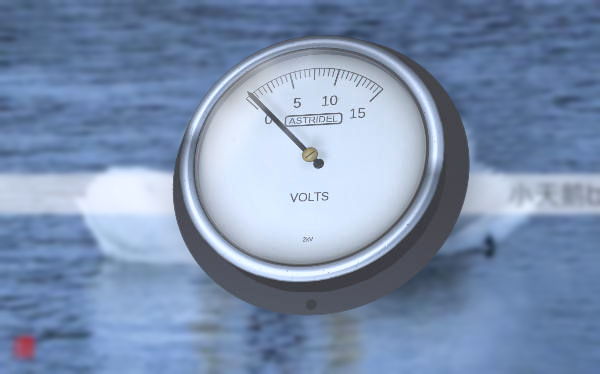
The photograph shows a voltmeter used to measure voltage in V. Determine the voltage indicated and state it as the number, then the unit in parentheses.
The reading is 0.5 (V)
